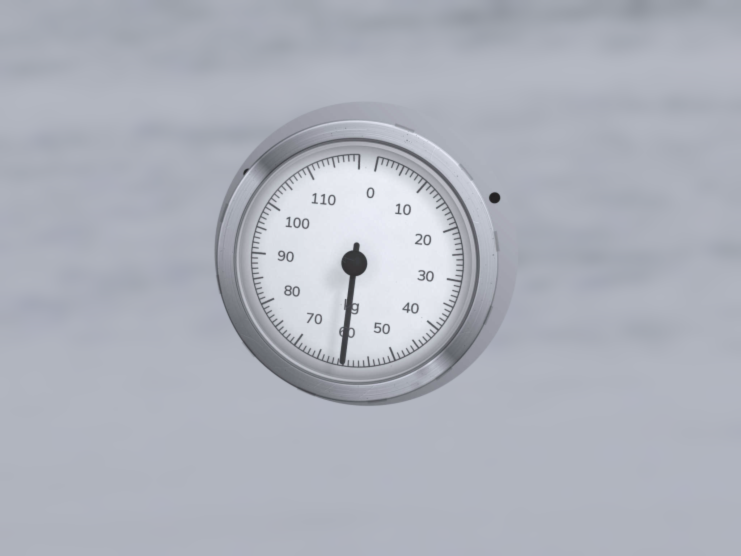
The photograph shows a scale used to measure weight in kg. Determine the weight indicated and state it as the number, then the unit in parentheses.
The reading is 60 (kg)
